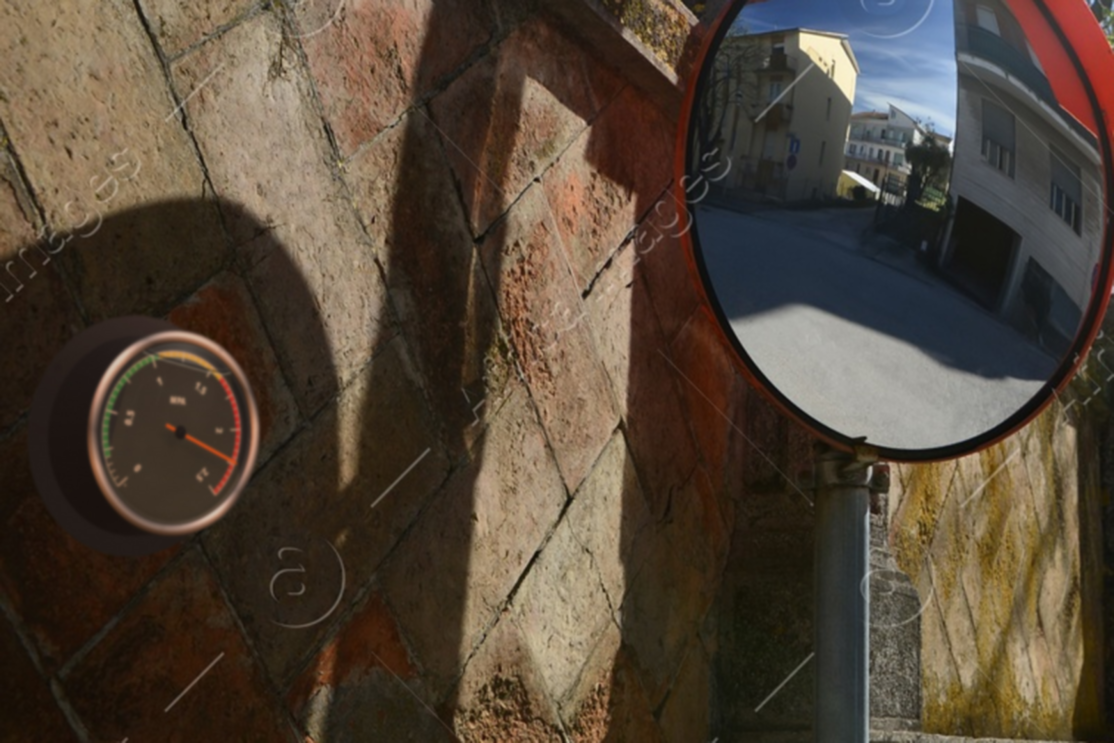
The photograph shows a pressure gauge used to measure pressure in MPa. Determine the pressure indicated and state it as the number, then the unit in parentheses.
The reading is 2.25 (MPa)
